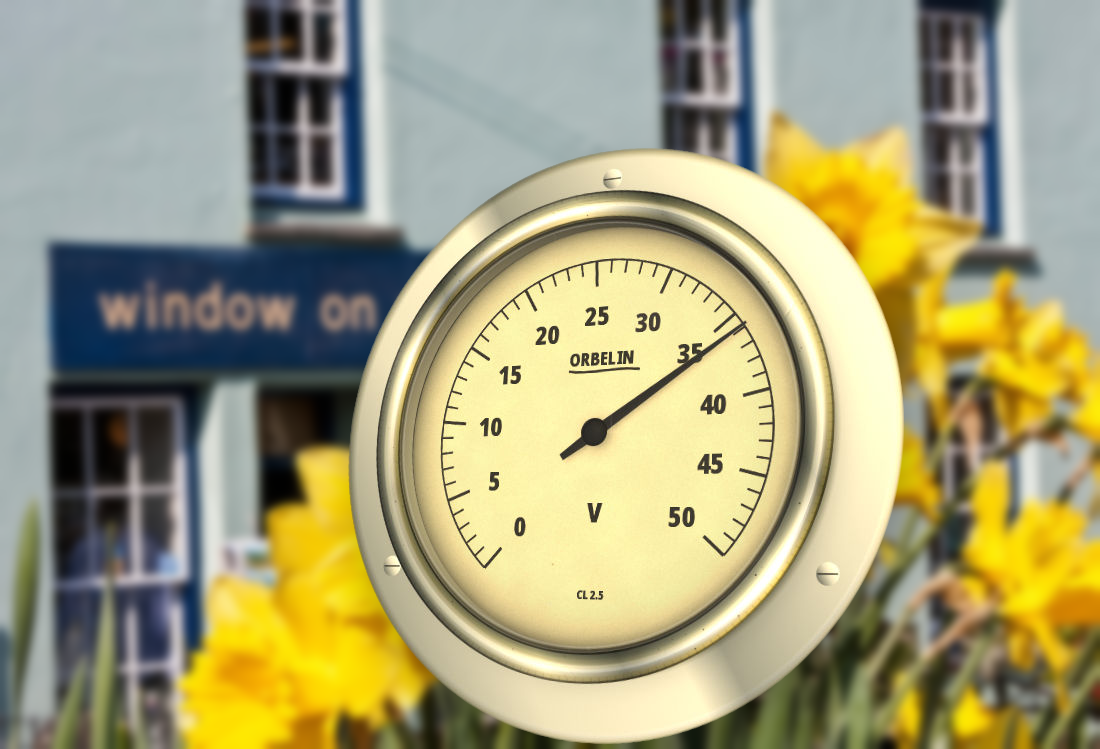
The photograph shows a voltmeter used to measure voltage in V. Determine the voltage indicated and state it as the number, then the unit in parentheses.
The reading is 36 (V)
